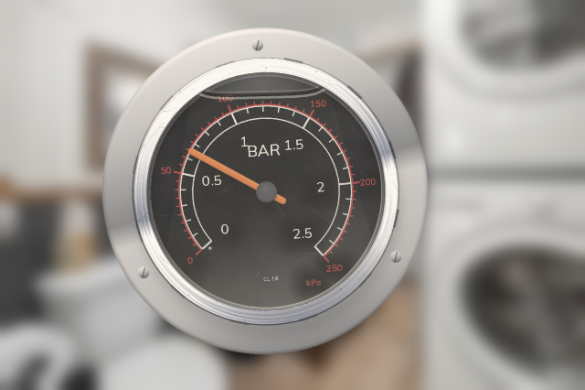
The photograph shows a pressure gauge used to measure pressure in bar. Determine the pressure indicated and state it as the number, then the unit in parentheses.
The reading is 0.65 (bar)
